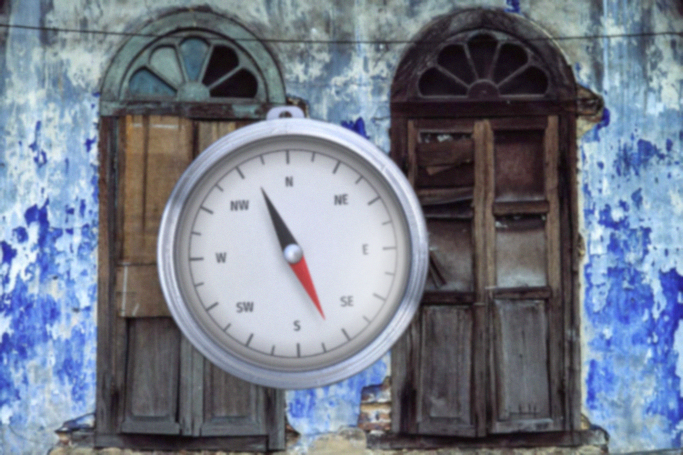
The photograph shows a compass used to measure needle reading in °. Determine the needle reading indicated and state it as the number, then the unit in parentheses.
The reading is 157.5 (°)
